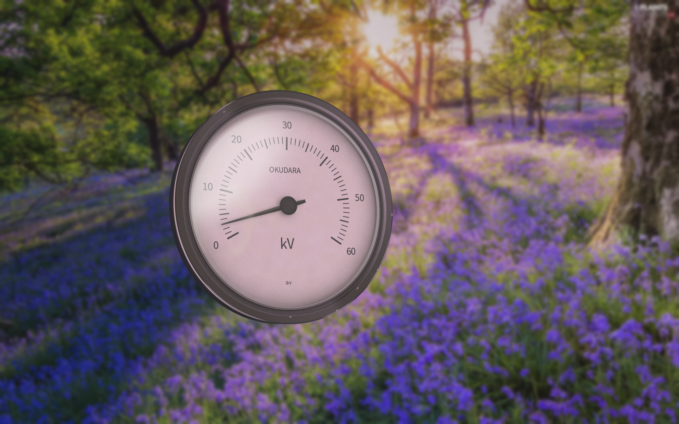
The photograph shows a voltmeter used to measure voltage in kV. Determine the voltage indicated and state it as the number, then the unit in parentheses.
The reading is 3 (kV)
